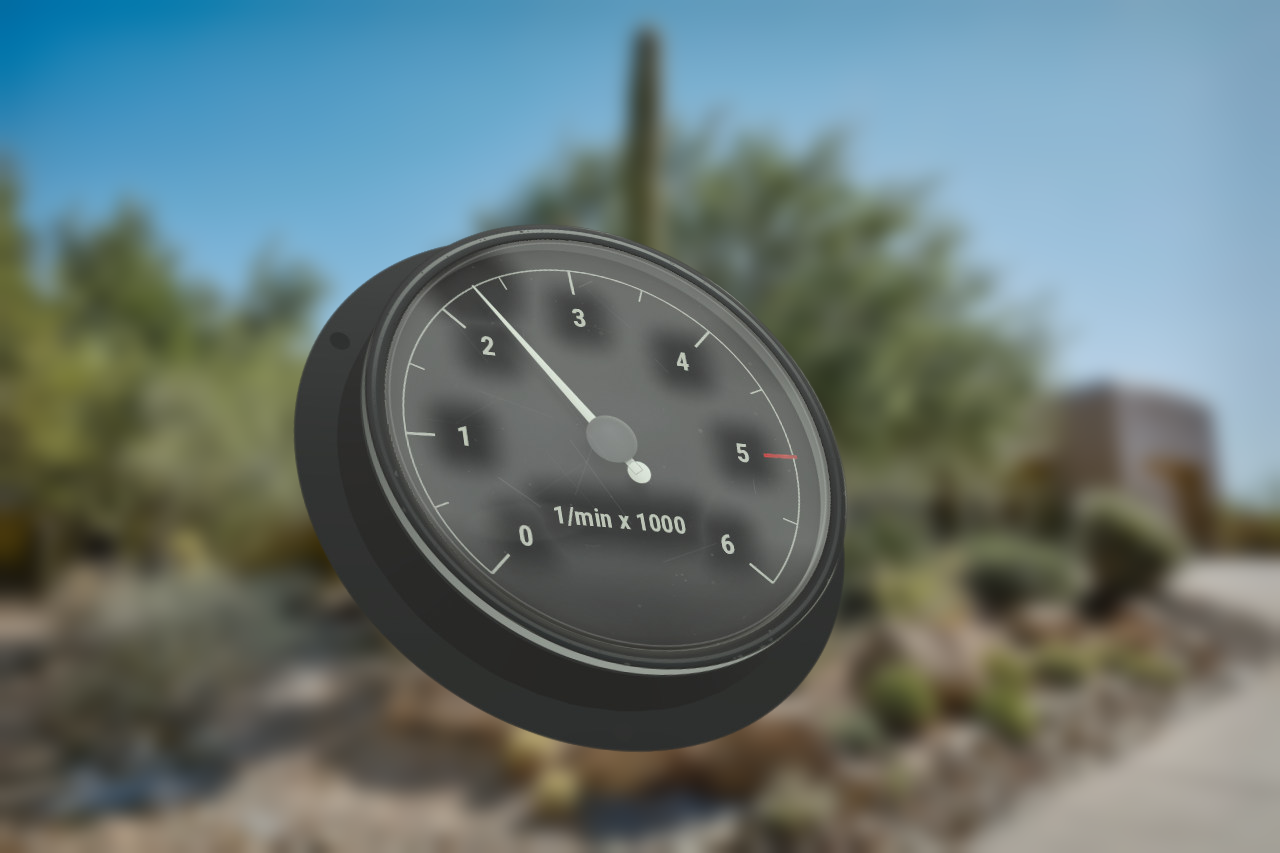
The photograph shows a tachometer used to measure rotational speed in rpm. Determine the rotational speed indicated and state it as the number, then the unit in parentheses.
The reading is 2250 (rpm)
